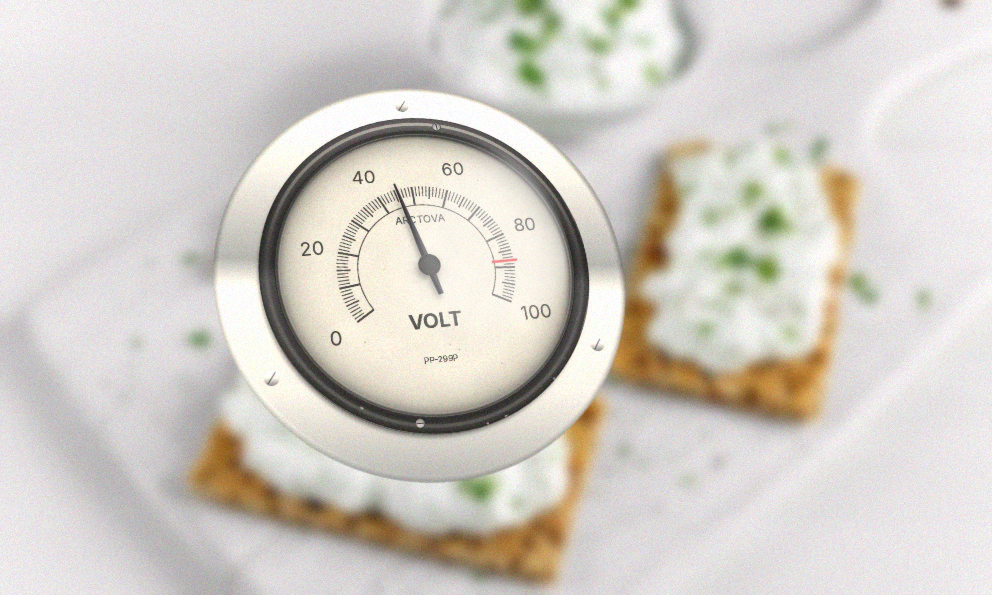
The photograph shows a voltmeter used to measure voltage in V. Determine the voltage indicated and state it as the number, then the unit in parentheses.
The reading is 45 (V)
